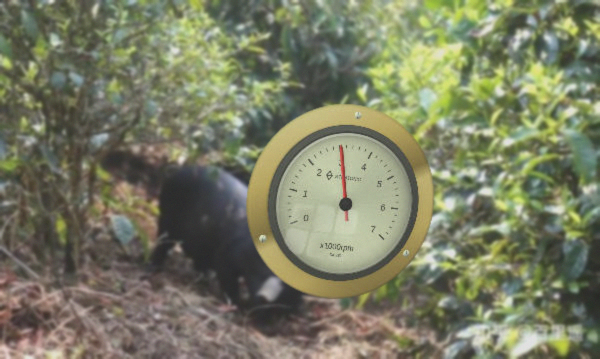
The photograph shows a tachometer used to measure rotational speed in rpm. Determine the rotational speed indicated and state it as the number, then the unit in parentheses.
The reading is 3000 (rpm)
